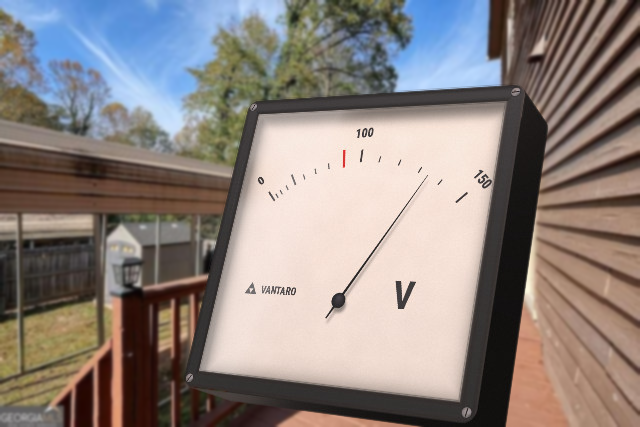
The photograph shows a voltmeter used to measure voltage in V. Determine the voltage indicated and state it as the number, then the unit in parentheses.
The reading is 135 (V)
